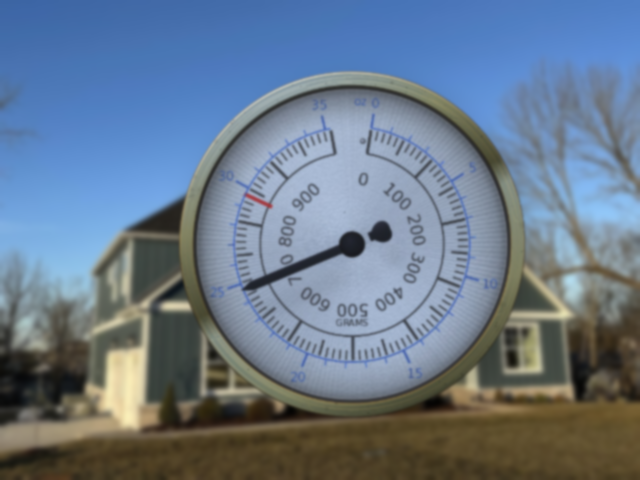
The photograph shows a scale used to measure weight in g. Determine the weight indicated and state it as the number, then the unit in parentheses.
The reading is 700 (g)
